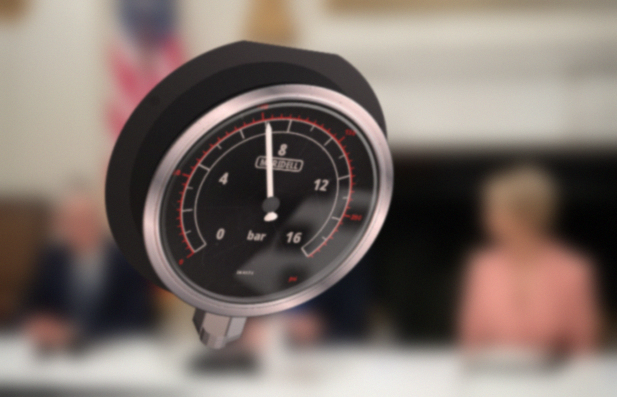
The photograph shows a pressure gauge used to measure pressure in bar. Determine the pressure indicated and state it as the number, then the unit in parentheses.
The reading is 7 (bar)
